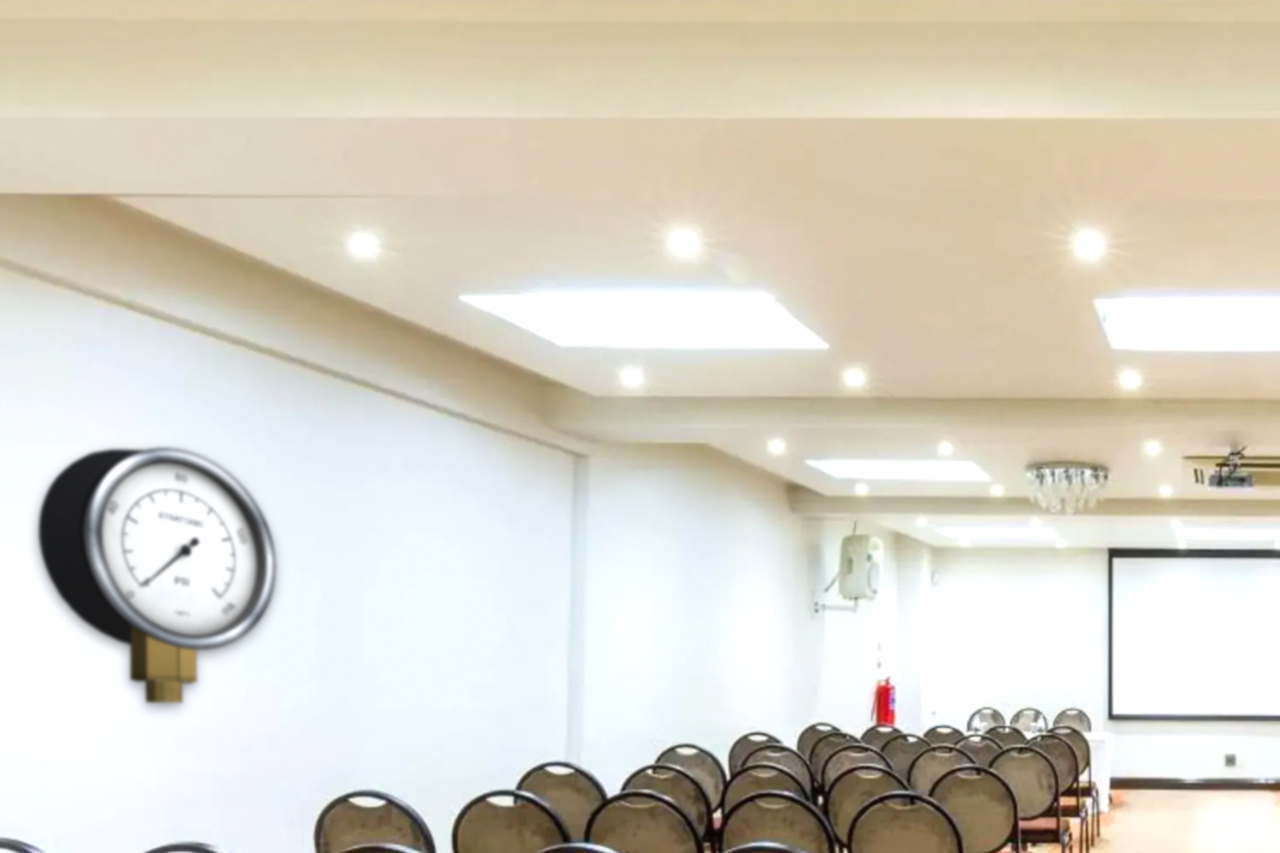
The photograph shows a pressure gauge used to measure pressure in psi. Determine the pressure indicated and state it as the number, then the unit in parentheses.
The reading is 0 (psi)
